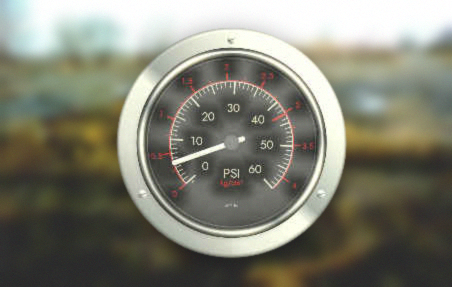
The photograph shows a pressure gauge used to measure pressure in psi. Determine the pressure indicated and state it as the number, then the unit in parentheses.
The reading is 5 (psi)
